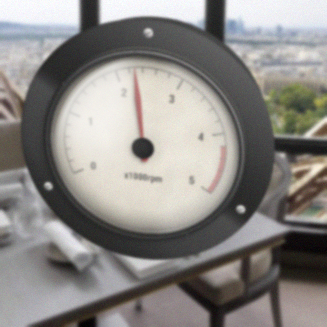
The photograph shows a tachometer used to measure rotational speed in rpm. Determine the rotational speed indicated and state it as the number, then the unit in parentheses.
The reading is 2300 (rpm)
